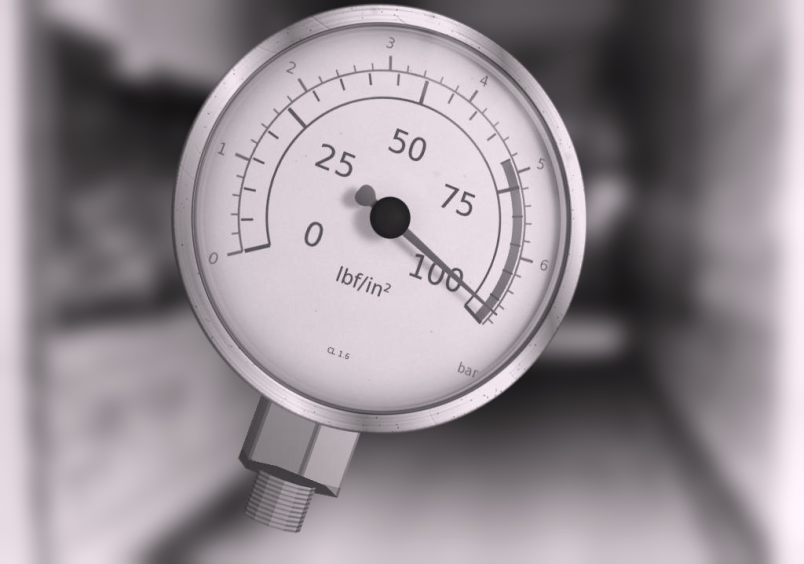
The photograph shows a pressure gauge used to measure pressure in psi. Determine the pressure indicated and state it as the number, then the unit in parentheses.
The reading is 97.5 (psi)
